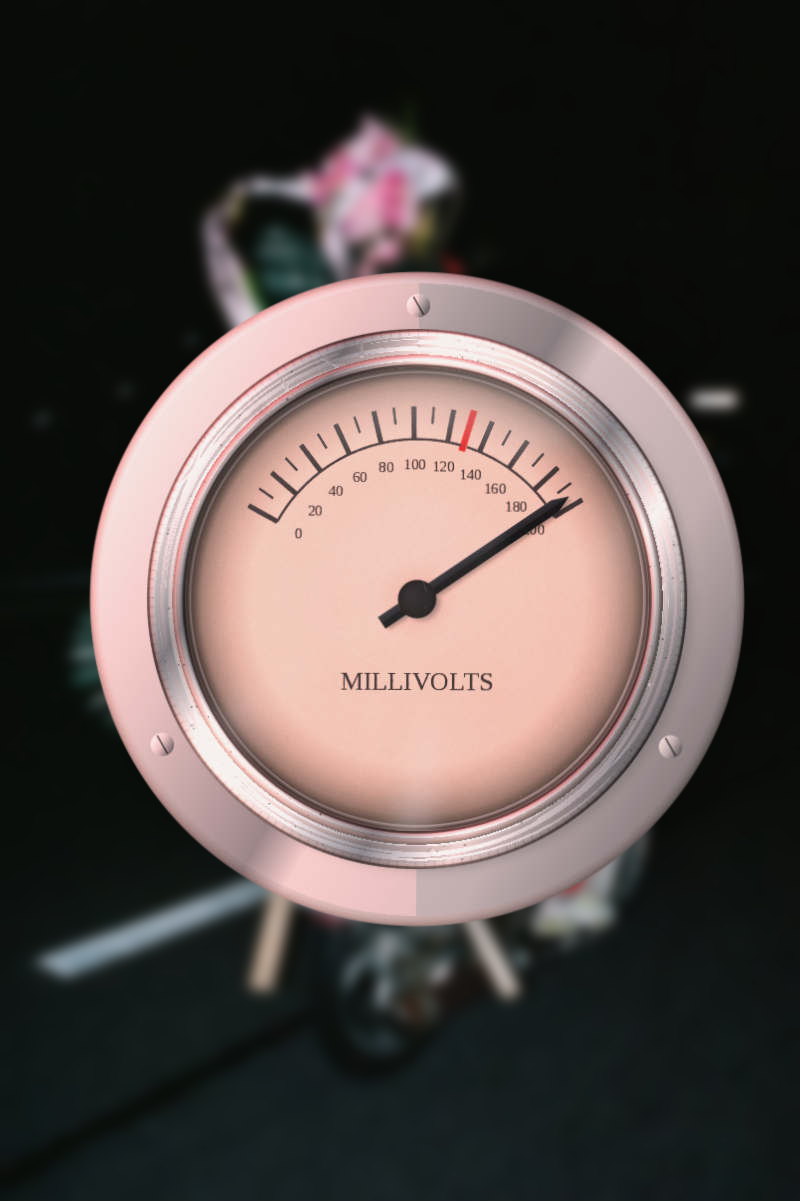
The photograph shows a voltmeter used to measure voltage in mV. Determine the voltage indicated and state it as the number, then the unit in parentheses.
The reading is 195 (mV)
